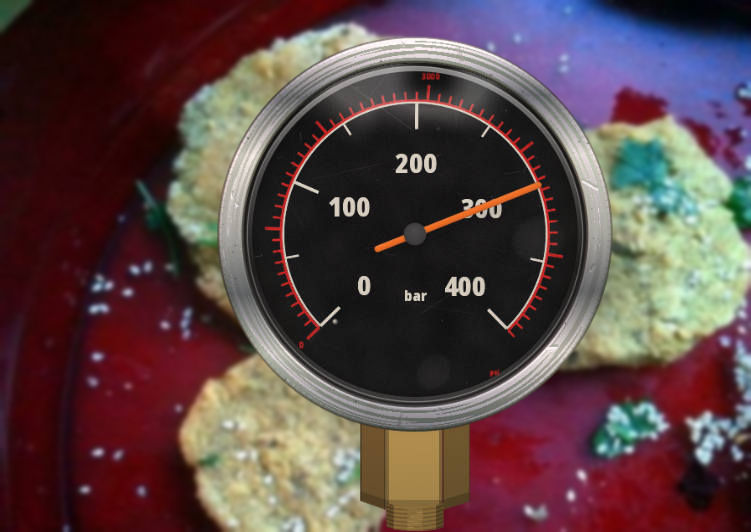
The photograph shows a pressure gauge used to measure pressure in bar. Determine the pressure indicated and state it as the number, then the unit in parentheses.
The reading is 300 (bar)
